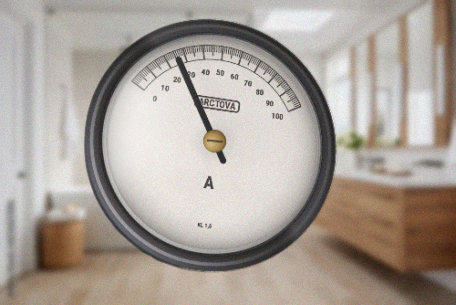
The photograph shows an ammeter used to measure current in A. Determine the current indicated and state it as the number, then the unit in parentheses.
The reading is 25 (A)
